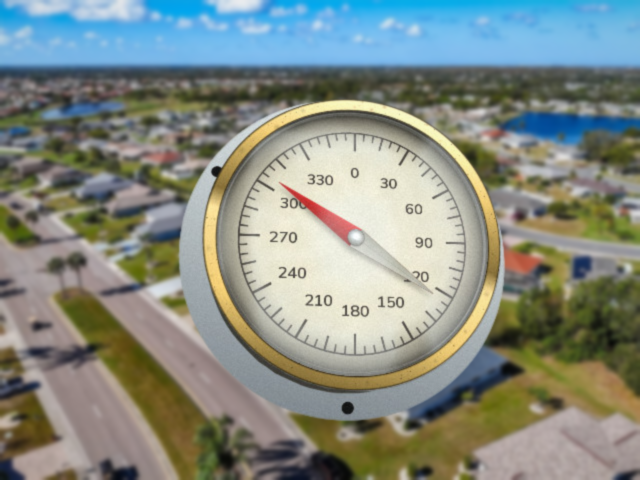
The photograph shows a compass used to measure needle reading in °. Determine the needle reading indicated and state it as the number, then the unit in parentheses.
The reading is 305 (°)
